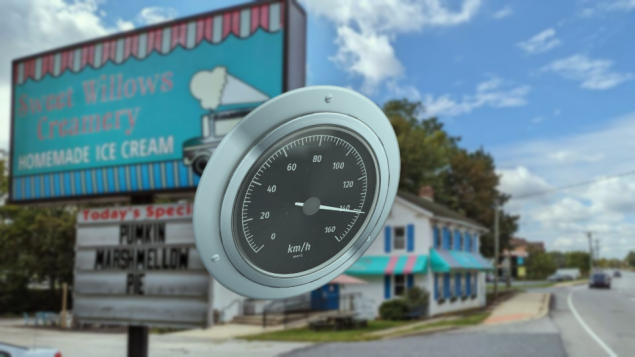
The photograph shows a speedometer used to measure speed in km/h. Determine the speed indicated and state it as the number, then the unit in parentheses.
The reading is 140 (km/h)
